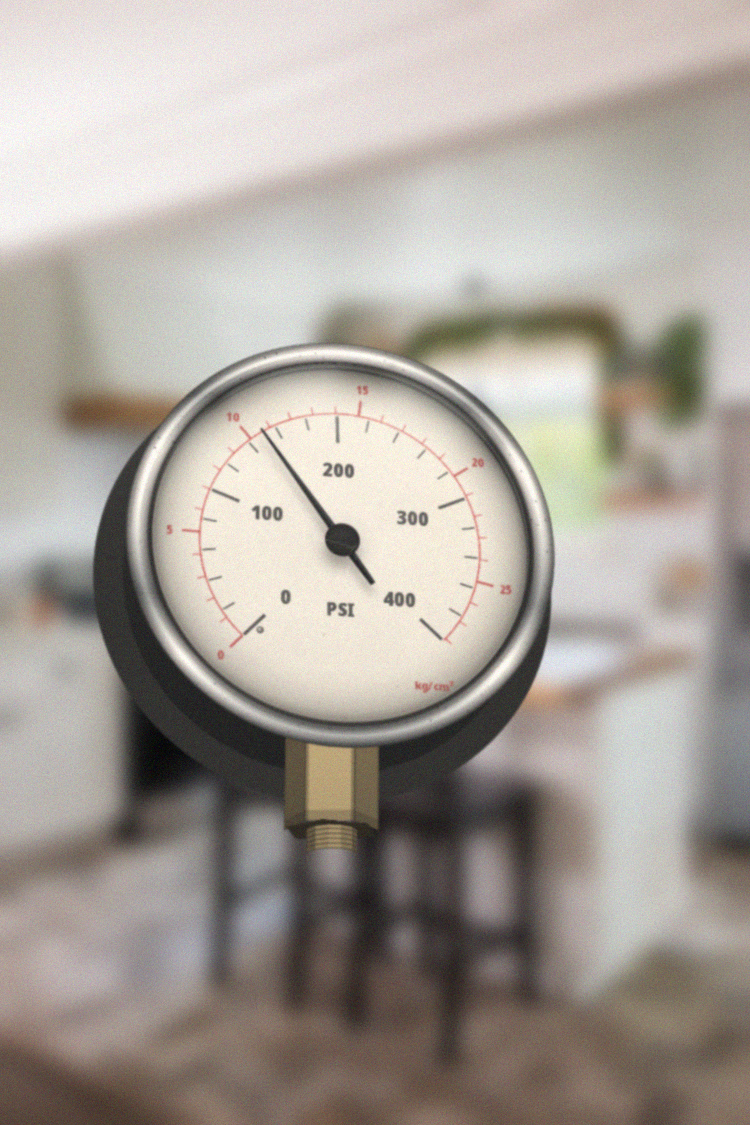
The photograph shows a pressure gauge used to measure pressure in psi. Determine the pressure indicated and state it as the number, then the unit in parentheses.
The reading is 150 (psi)
